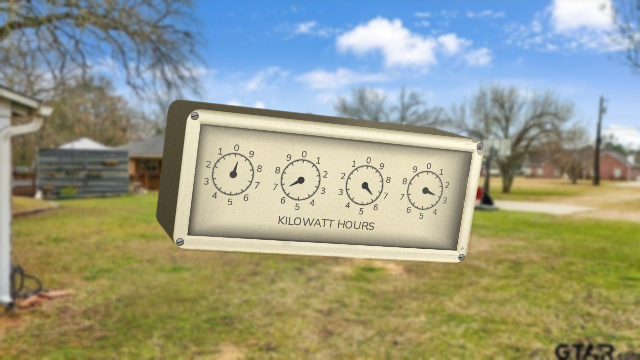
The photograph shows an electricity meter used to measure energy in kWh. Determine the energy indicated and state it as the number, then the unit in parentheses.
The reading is 9663 (kWh)
